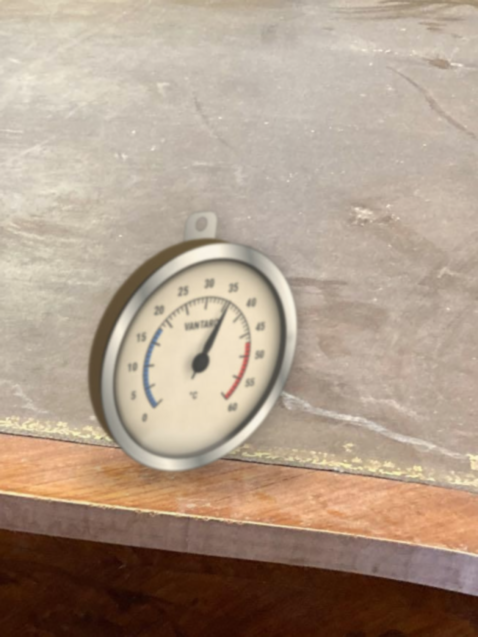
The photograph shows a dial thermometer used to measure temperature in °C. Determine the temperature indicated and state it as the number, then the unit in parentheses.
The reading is 35 (°C)
